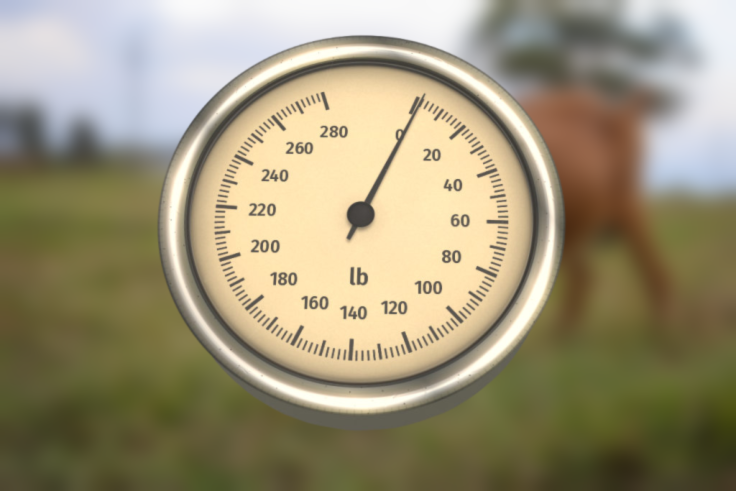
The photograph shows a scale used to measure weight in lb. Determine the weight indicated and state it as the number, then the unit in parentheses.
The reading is 2 (lb)
